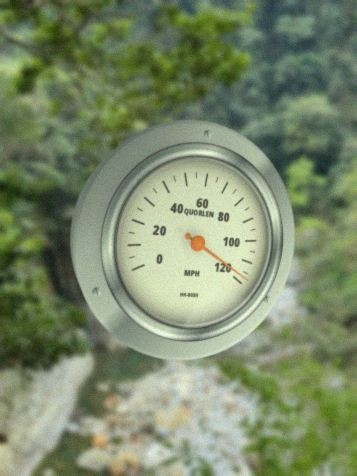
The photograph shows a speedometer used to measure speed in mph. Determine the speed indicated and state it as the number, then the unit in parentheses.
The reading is 117.5 (mph)
